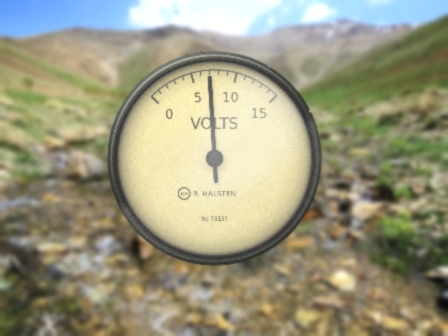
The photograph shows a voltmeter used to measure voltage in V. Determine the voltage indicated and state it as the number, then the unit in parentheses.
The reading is 7 (V)
